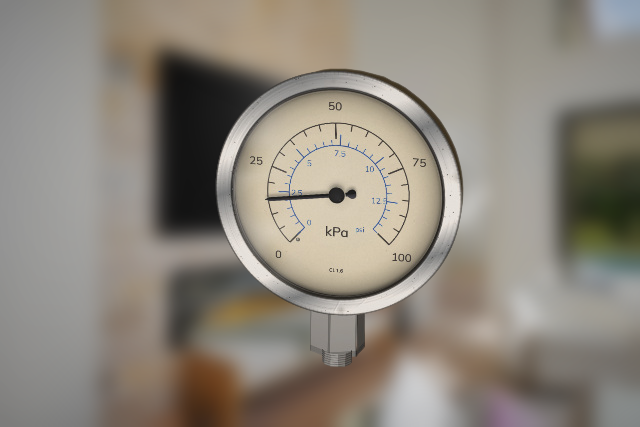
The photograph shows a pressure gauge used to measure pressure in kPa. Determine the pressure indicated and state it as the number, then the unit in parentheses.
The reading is 15 (kPa)
